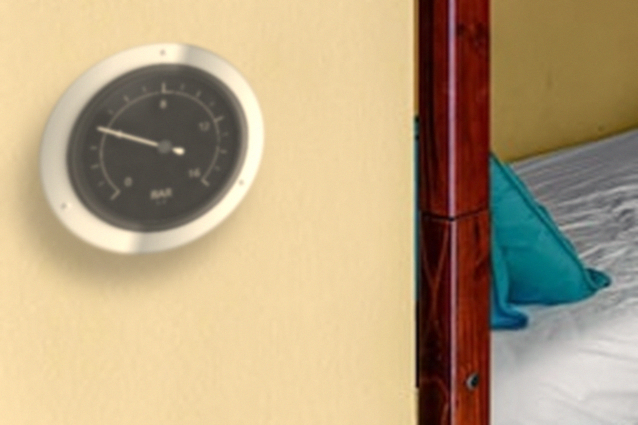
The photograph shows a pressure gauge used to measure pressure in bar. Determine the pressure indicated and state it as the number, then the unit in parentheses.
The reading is 4 (bar)
